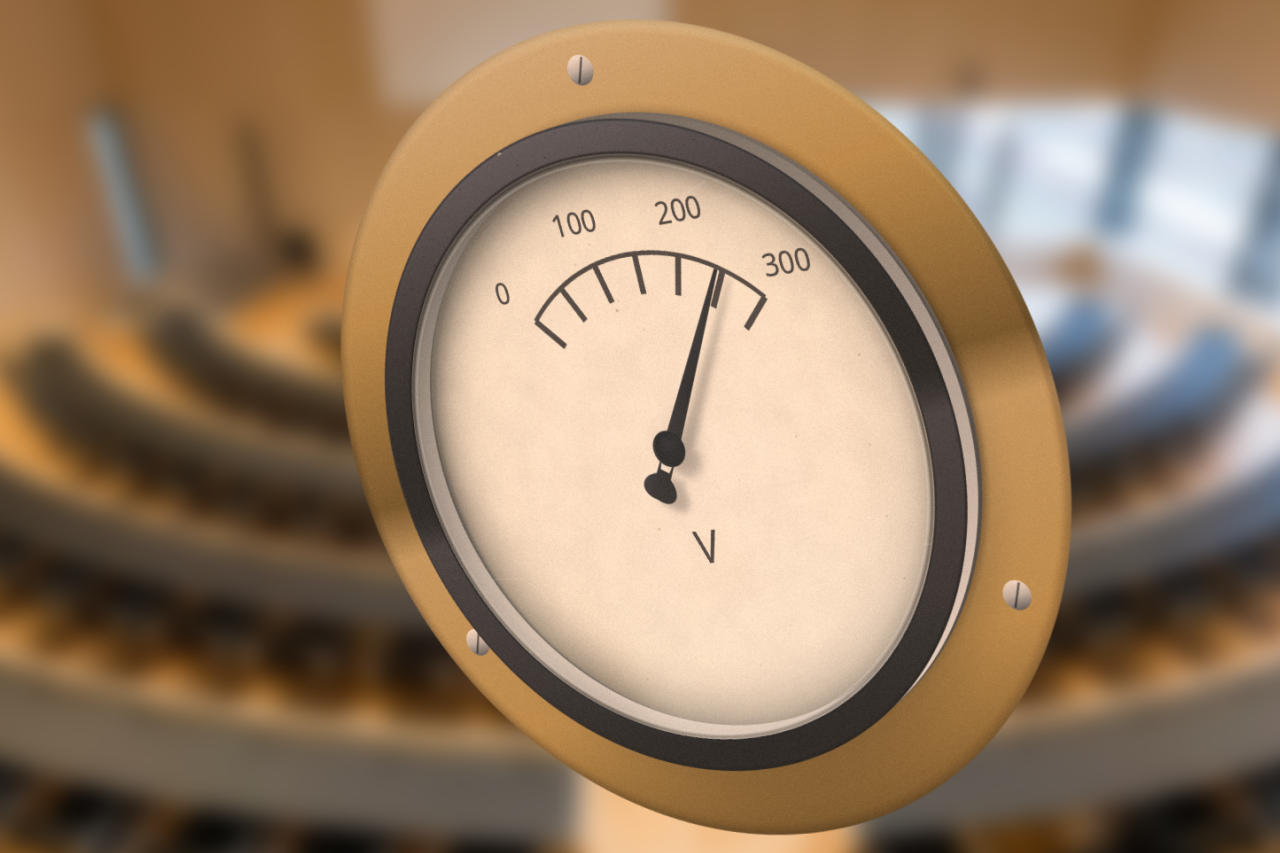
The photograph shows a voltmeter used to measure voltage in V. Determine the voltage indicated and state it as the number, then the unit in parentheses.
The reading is 250 (V)
